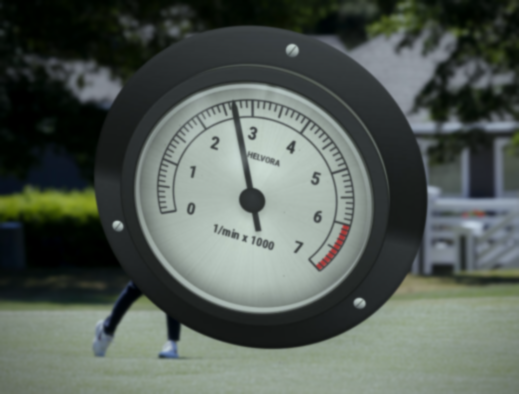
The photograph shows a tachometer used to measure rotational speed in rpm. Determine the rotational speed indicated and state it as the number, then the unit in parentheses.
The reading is 2700 (rpm)
